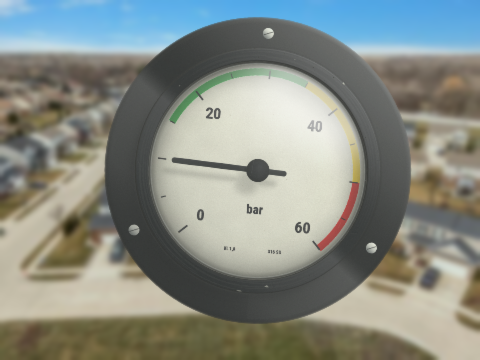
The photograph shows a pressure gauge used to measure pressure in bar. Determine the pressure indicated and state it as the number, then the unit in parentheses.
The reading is 10 (bar)
